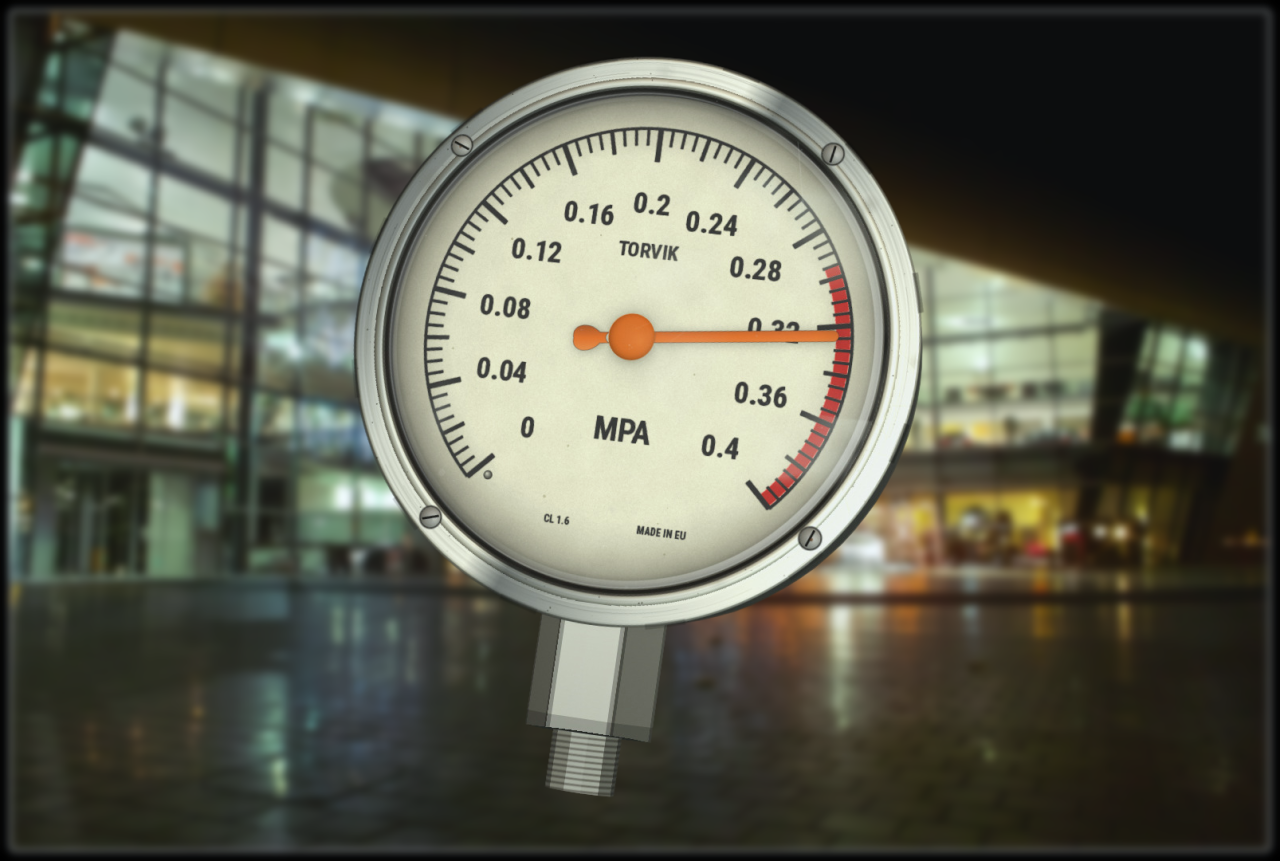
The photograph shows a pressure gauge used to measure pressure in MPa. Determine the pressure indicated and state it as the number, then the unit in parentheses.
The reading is 0.325 (MPa)
